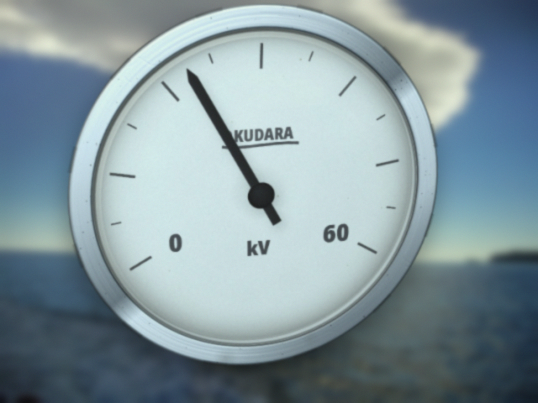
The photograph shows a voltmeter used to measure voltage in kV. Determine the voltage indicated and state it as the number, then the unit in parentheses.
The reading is 22.5 (kV)
